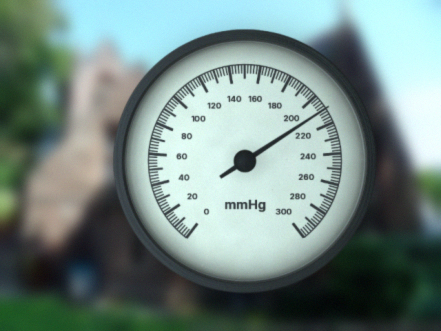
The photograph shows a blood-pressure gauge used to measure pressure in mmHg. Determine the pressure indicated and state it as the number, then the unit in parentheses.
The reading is 210 (mmHg)
